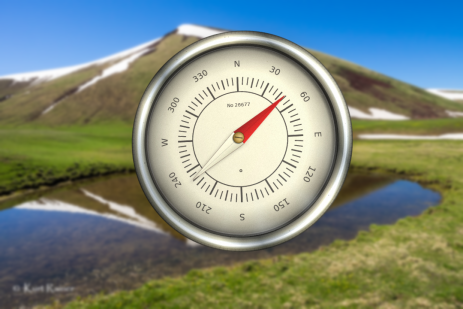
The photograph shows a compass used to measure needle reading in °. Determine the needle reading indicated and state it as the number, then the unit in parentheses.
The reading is 50 (°)
